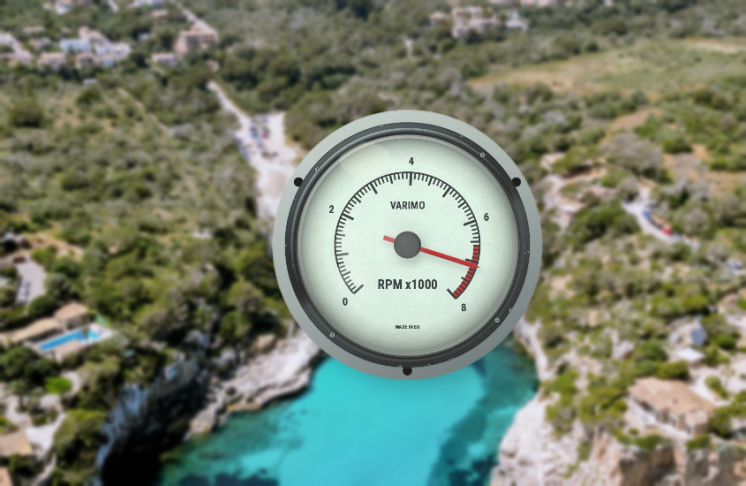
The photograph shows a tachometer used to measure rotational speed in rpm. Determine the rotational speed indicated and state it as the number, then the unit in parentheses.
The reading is 7100 (rpm)
